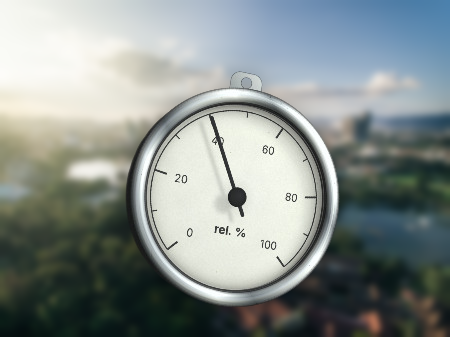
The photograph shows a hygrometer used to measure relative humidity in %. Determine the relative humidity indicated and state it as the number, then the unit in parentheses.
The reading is 40 (%)
